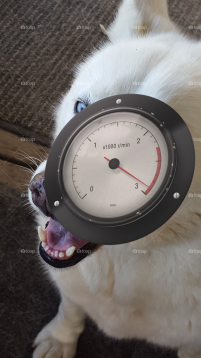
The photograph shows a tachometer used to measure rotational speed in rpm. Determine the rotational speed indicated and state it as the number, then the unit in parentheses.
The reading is 2900 (rpm)
